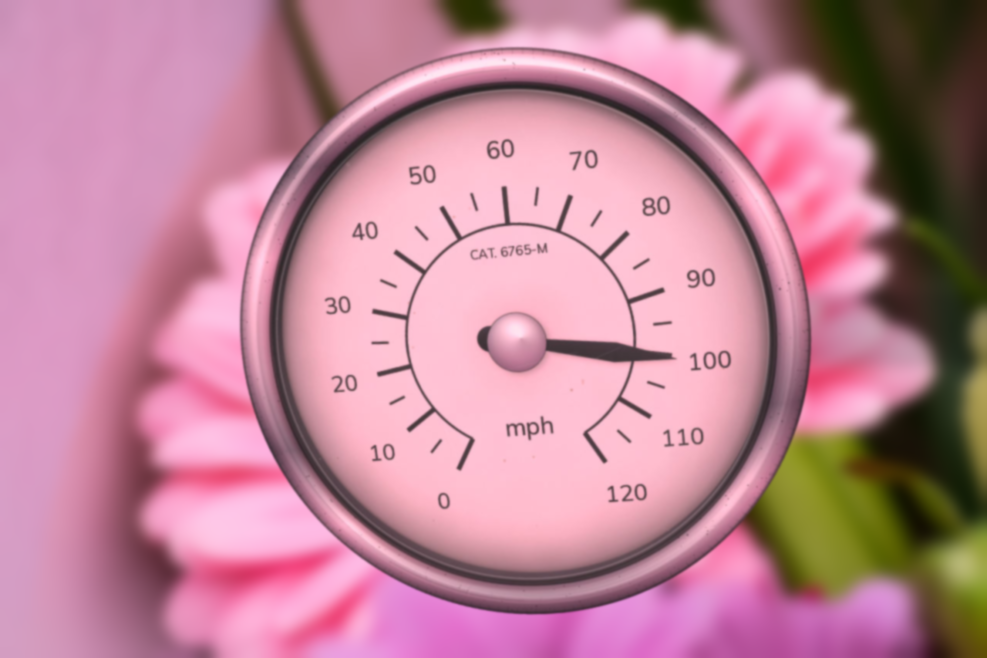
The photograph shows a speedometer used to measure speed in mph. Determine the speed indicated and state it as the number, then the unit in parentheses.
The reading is 100 (mph)
